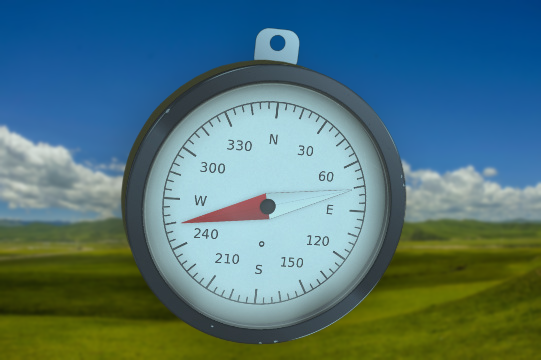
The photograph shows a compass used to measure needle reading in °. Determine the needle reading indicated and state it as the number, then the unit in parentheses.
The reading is 255 (°)
